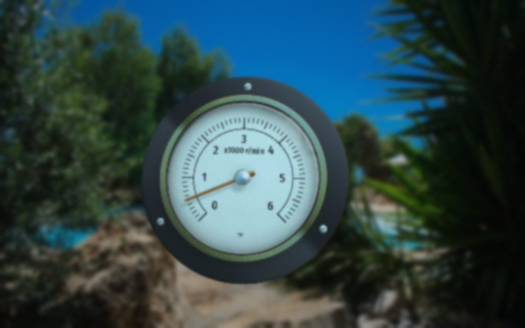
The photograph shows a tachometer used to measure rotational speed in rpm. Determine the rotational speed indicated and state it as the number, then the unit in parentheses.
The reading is 500 (rpm)
